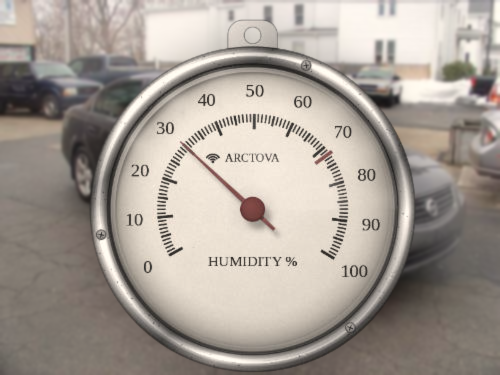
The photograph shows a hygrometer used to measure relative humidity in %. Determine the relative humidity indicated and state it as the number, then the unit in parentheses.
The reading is 30 (%)
